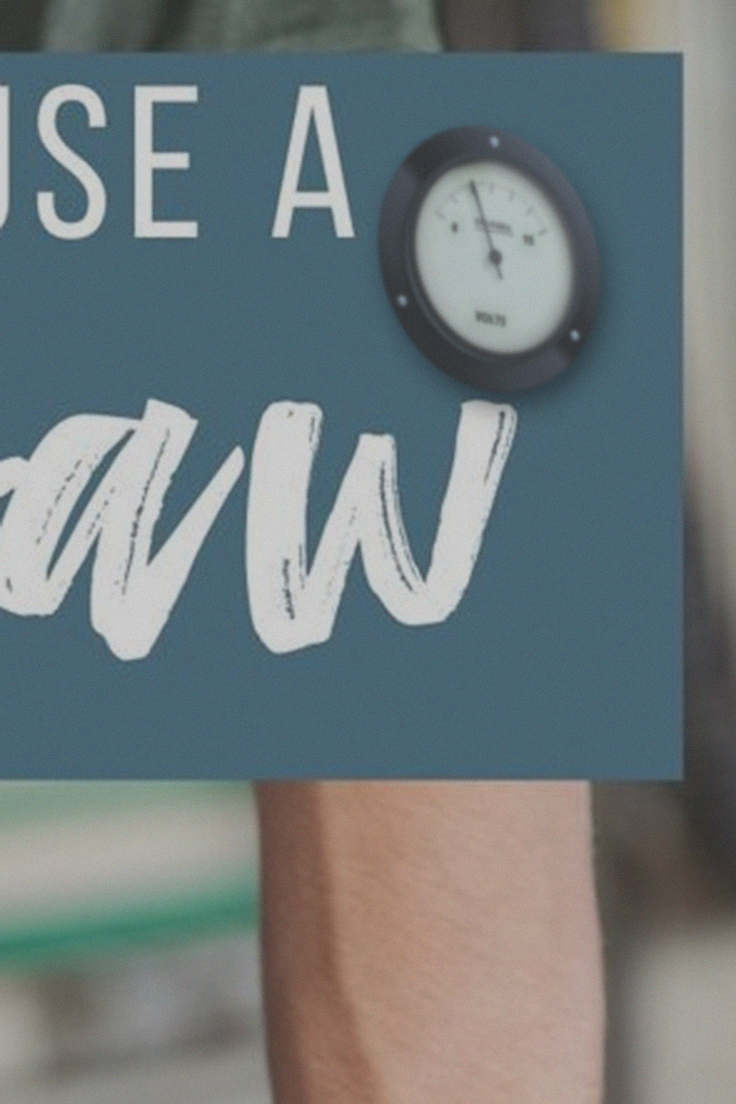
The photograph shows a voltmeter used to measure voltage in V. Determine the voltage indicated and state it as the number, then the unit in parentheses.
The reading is 5 (V)
